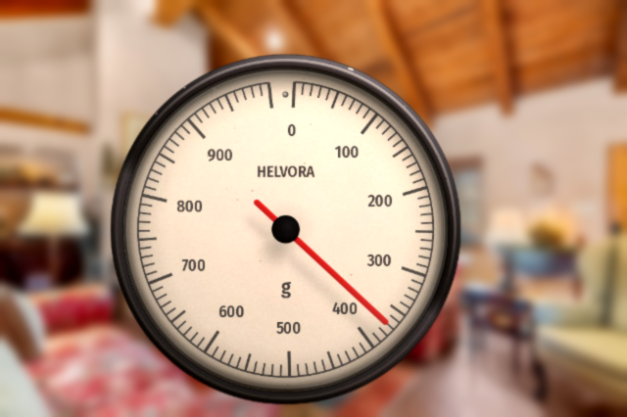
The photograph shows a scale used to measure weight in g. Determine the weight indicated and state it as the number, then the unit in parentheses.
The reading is 370 (g)
